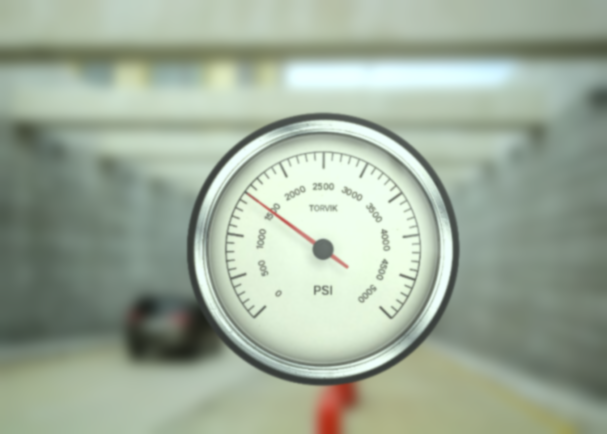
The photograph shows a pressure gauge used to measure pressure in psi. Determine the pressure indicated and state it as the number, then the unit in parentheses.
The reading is 1500 (psi)
